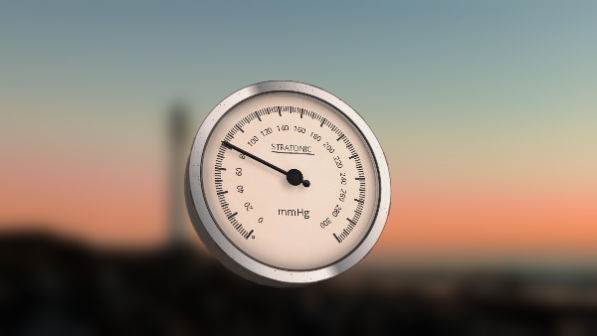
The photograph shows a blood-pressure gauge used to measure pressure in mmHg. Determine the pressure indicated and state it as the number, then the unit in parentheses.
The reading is 80 (mmHg)
